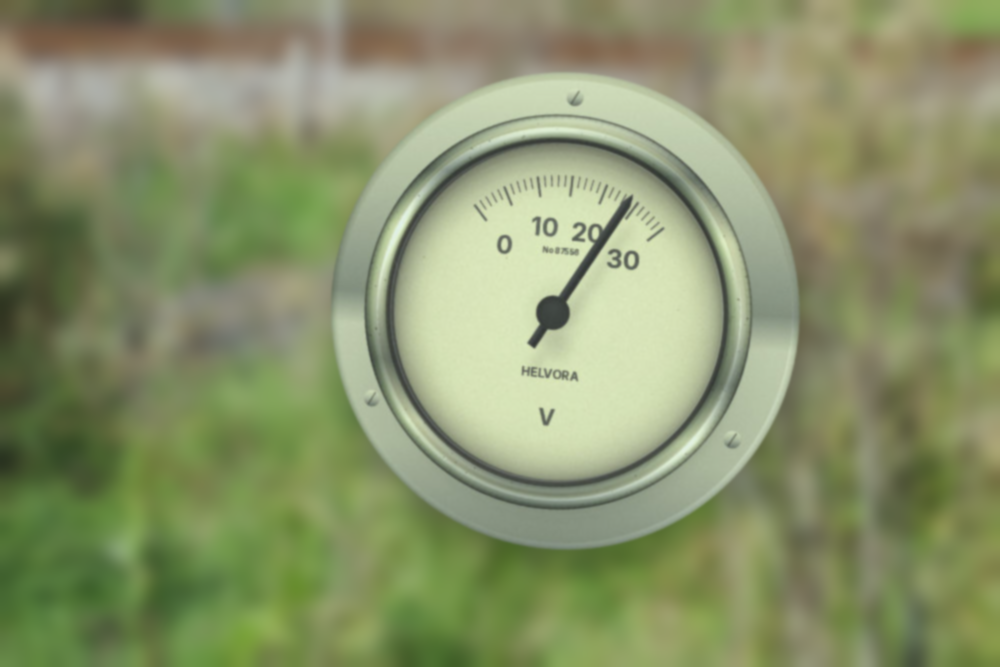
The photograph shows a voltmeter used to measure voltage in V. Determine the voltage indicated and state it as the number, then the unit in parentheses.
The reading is 24 (V)
